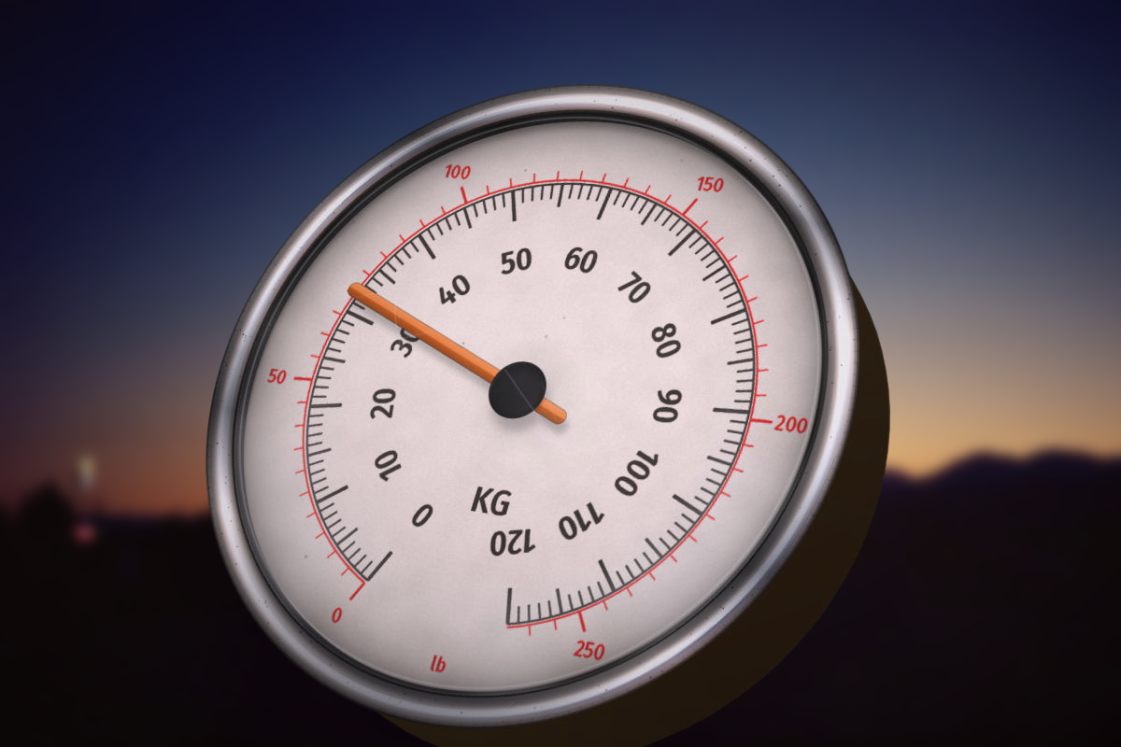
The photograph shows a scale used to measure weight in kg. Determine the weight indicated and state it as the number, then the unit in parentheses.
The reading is 32 (kg)
